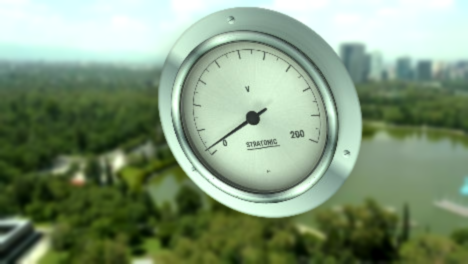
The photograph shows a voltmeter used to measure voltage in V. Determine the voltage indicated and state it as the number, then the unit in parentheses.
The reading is 5 (V)
